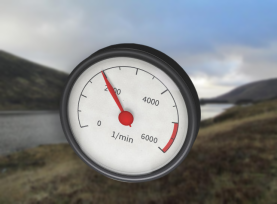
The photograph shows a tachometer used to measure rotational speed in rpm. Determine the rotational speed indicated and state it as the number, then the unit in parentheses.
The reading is 2000 (rpm)
